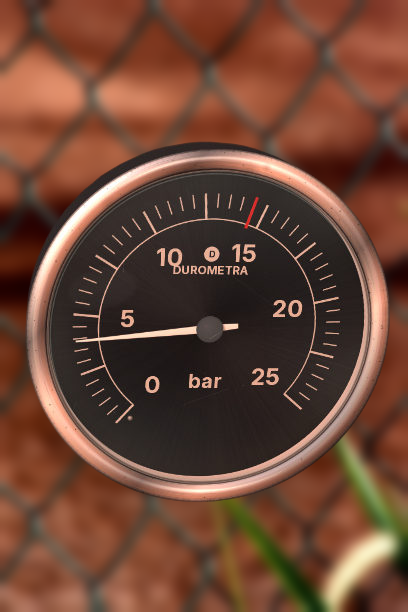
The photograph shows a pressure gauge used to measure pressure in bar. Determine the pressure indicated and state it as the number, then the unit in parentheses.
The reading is 4 (bar)
